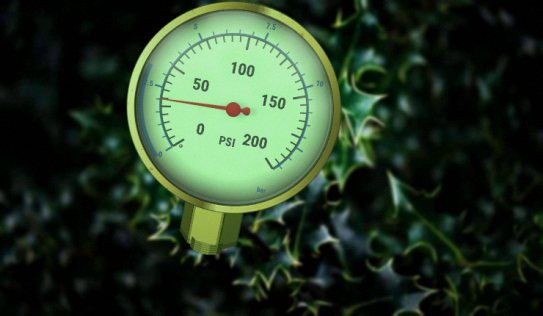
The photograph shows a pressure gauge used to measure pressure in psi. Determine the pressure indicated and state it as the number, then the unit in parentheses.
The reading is 30 (psi)
